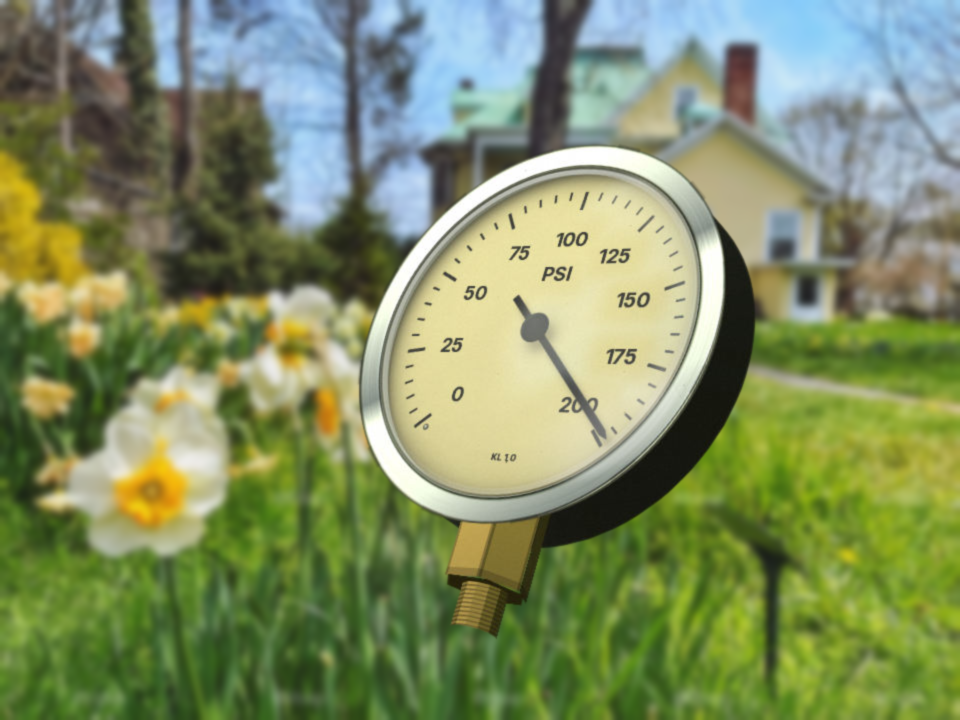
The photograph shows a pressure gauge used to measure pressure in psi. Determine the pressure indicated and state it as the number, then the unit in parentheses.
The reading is 197.5 (psi)
